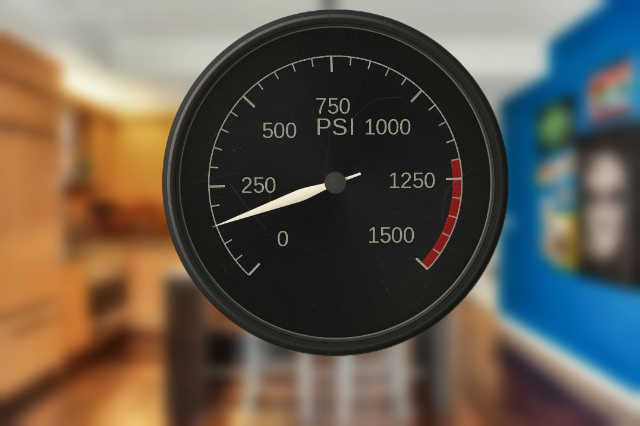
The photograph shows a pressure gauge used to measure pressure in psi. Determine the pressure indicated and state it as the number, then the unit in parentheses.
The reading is 150 (psi)
